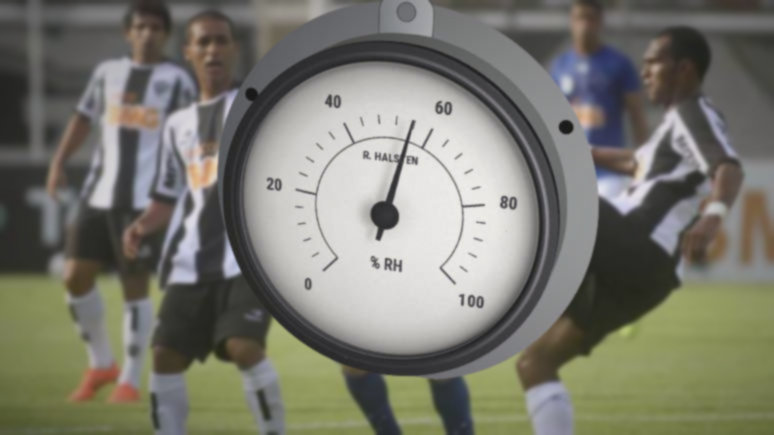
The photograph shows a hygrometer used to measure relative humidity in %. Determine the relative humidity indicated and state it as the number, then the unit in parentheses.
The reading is 56 (%)
